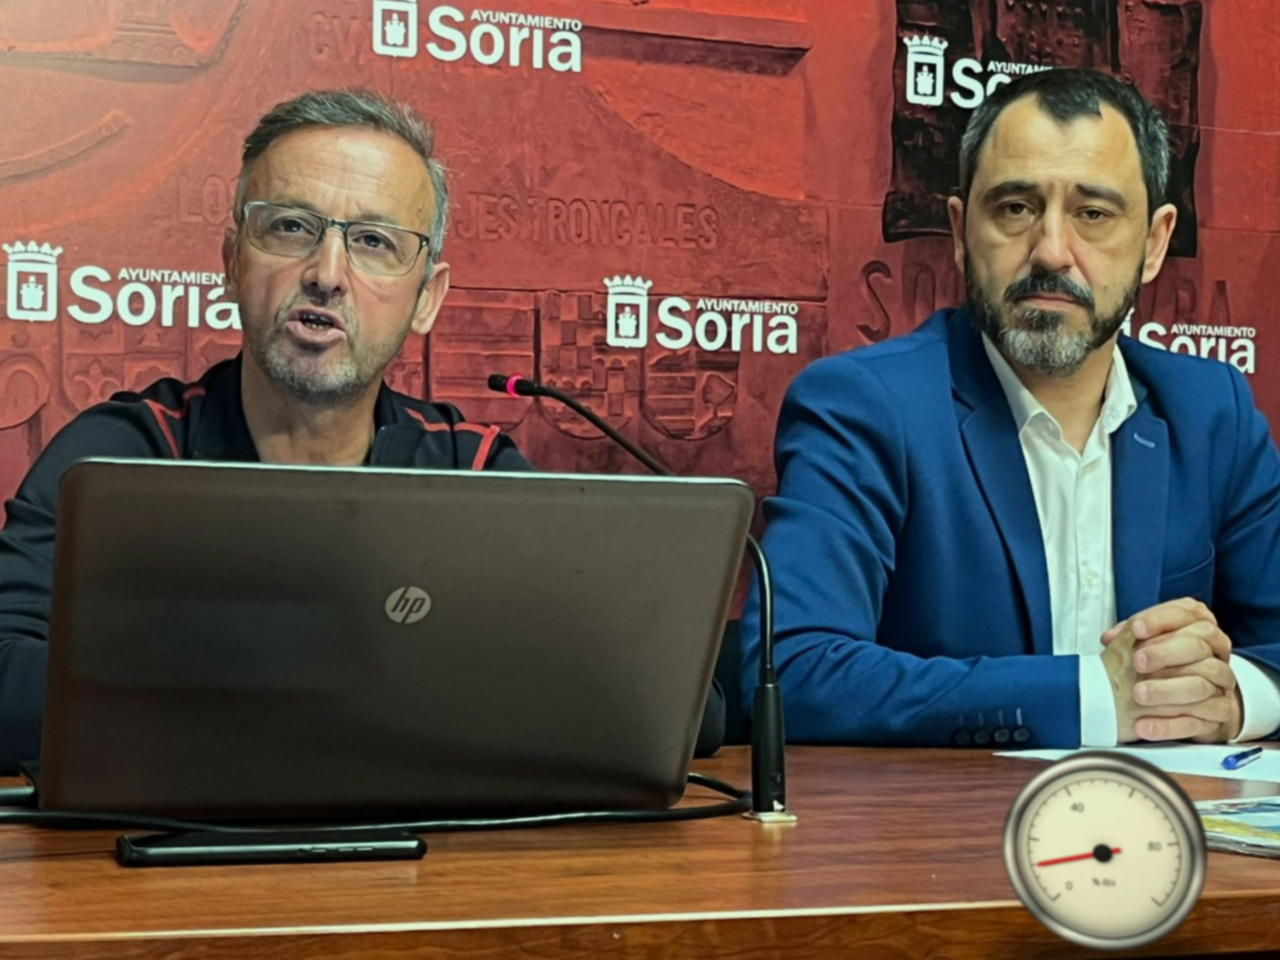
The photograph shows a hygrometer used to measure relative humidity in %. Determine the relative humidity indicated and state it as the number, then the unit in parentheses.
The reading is 12 (%)
